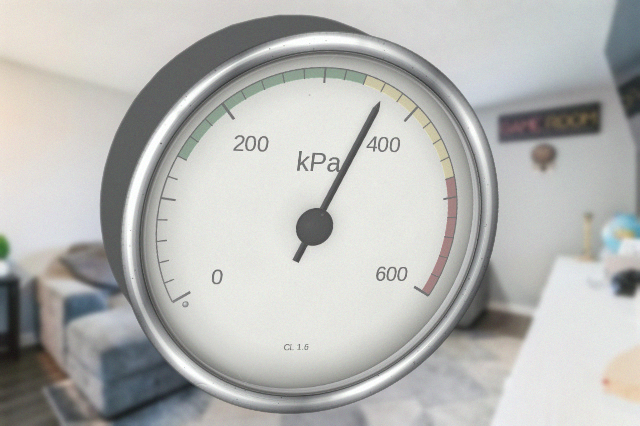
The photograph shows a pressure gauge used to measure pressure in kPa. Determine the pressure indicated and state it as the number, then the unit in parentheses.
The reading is 360 (kPa)
